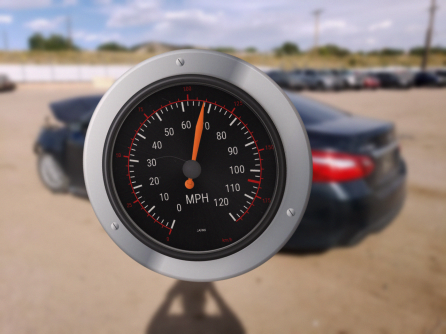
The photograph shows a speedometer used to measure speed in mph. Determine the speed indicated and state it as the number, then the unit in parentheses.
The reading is 68 (mph)
